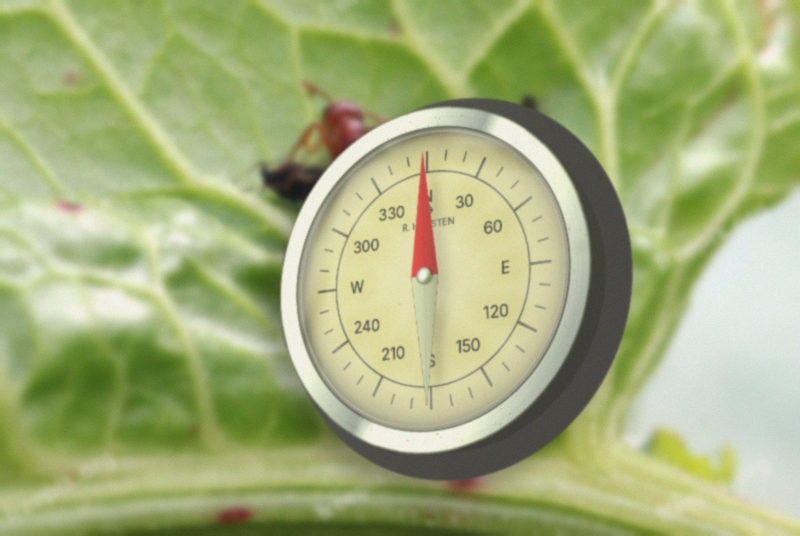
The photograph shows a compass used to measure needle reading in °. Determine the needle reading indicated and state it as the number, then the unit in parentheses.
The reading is 0 (°)
